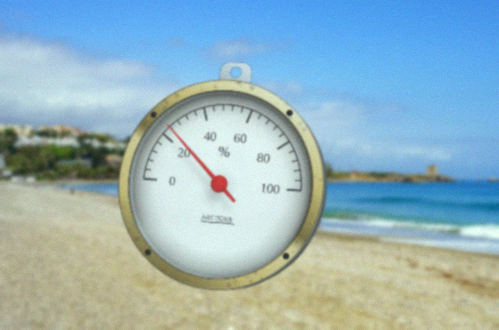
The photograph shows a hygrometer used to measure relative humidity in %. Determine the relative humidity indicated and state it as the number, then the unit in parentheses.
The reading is 24 (%)
